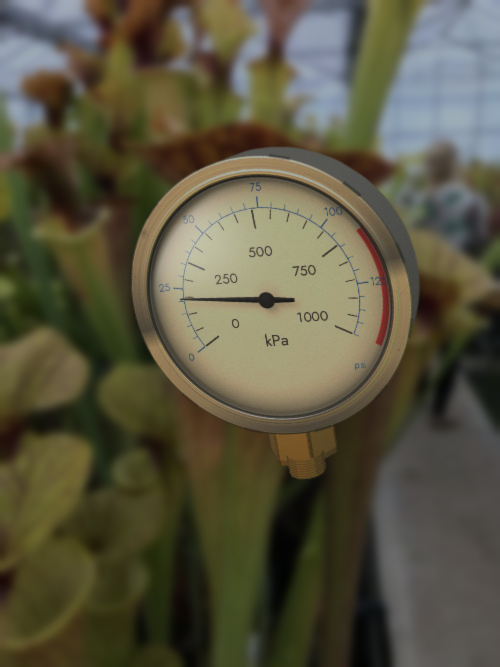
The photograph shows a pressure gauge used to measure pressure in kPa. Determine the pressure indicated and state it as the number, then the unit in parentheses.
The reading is 150 (kPa)
